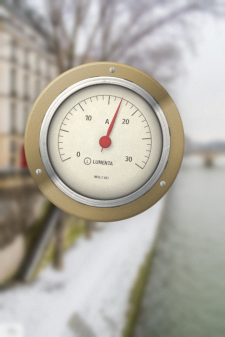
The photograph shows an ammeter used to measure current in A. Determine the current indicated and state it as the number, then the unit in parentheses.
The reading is 17 (A)
